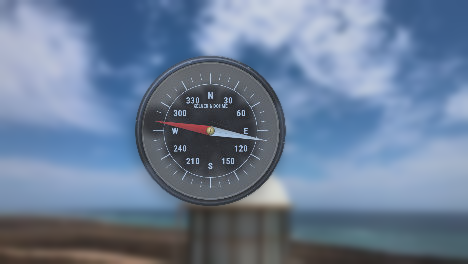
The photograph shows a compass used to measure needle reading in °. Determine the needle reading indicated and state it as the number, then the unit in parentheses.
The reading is 280 (°)
